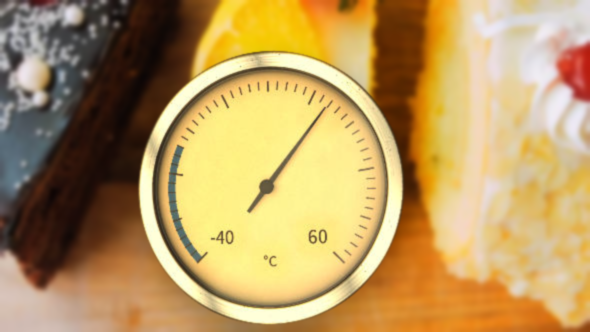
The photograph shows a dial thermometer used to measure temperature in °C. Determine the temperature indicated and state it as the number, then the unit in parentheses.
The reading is 24 (°C)
